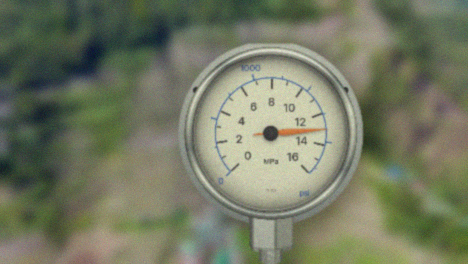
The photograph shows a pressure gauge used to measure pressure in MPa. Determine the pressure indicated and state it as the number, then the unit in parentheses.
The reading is 13 (MPa)
